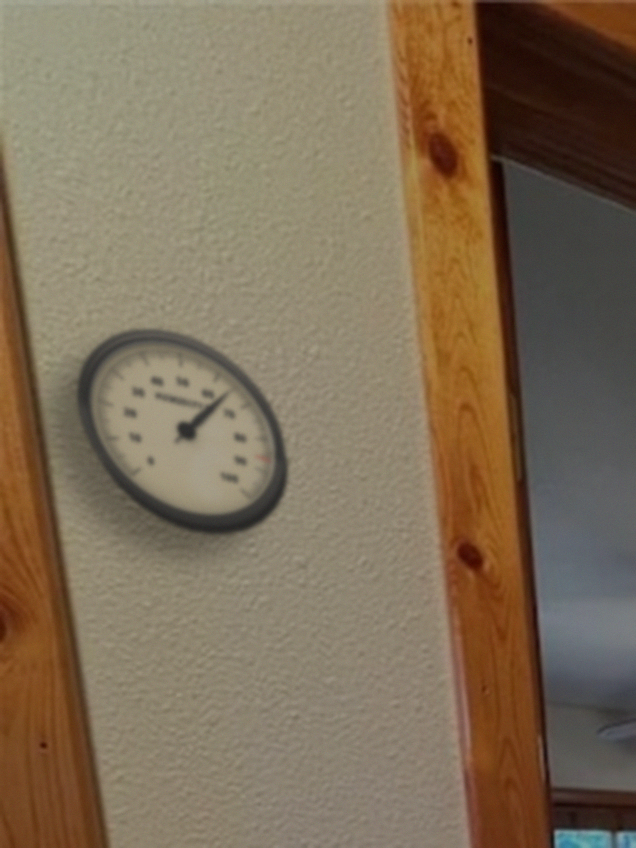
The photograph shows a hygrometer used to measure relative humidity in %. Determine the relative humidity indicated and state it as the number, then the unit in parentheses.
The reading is 65 (%)
